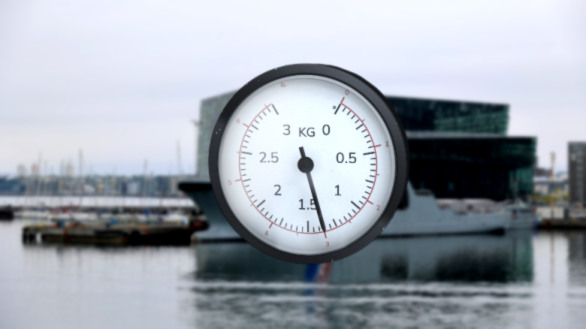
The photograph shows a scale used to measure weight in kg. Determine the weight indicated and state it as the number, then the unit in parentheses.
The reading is 1.35 (kg)
